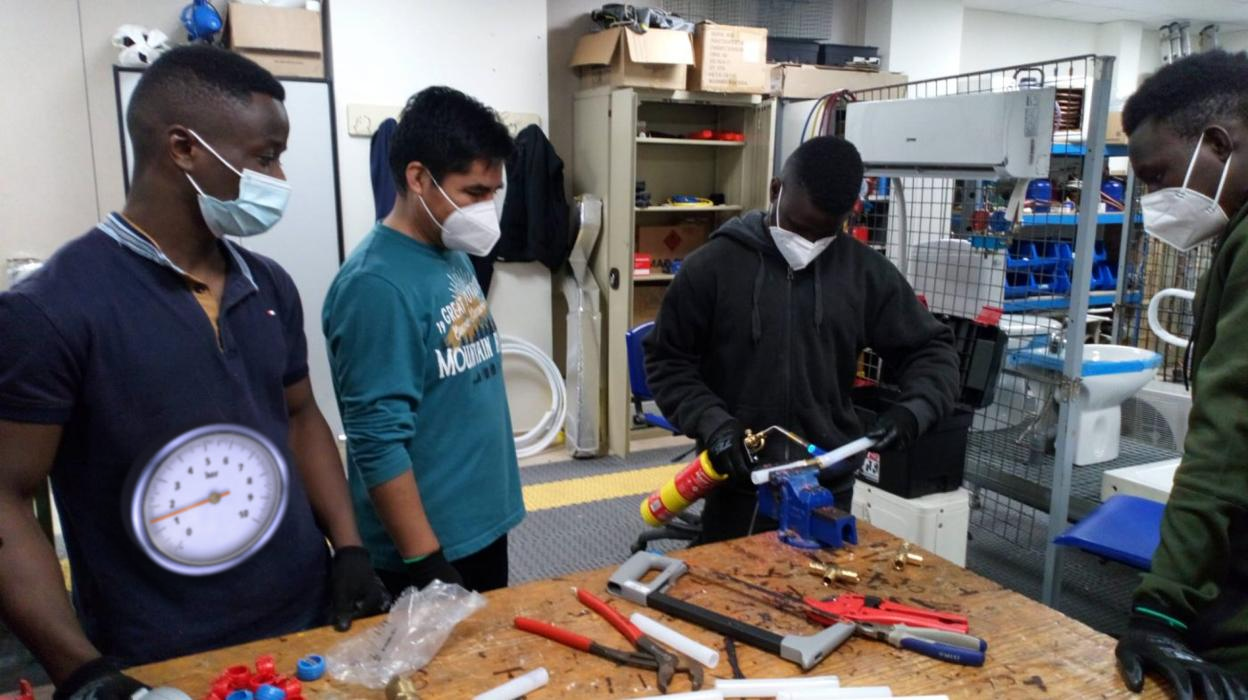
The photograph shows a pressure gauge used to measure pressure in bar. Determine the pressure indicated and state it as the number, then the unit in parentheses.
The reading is 1.5 (bar)
